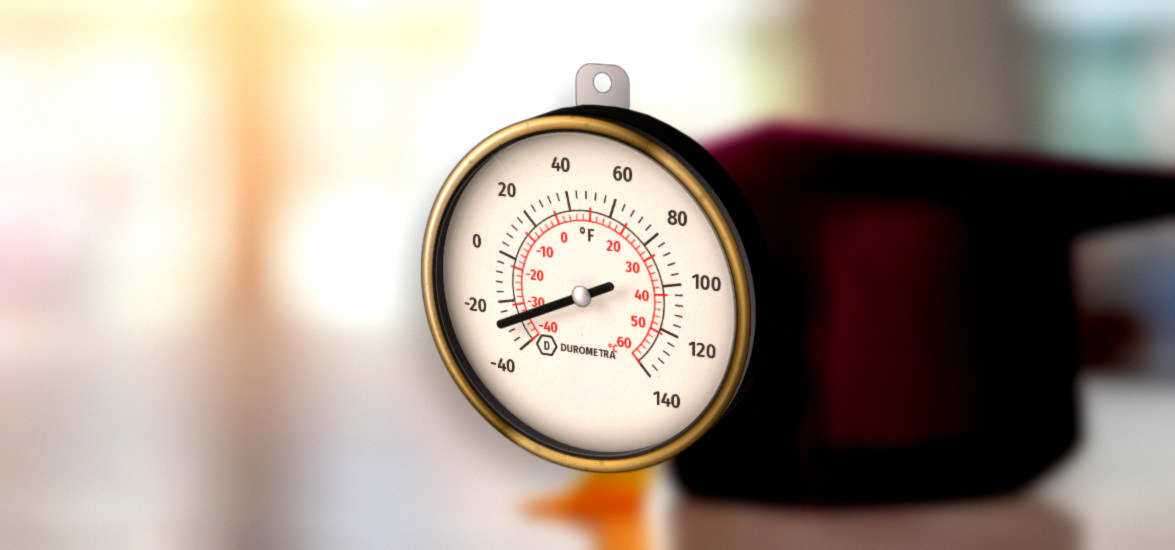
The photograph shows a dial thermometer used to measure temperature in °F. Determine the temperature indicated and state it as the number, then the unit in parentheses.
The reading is -28 (°F)
